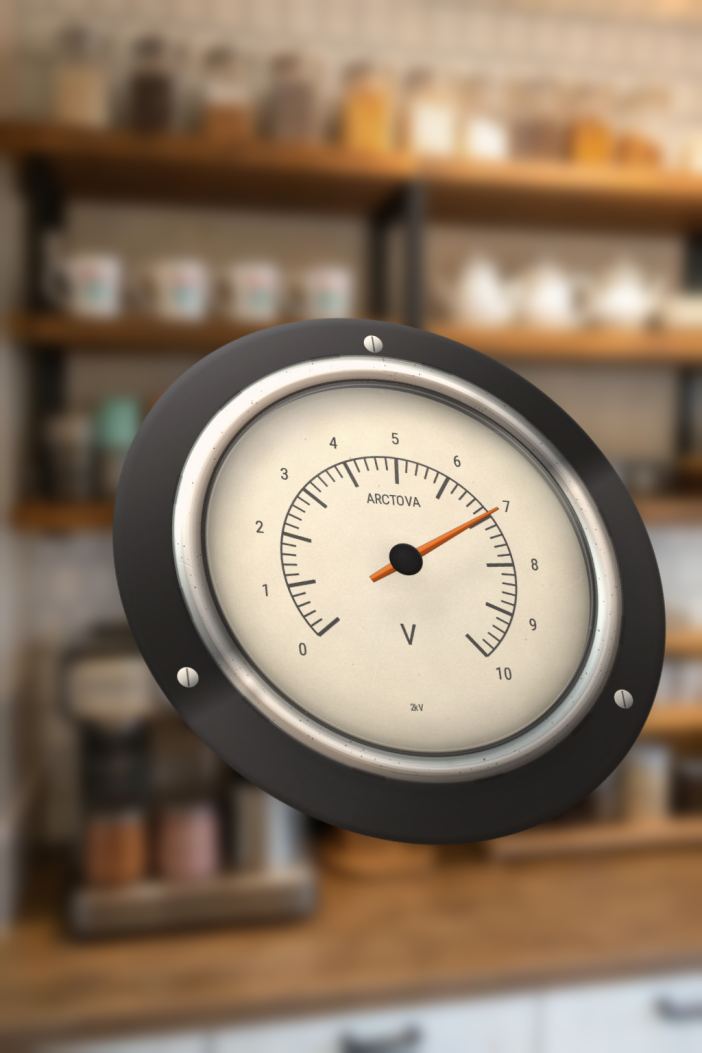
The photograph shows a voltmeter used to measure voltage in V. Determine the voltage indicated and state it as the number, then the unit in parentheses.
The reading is 7 (V)
